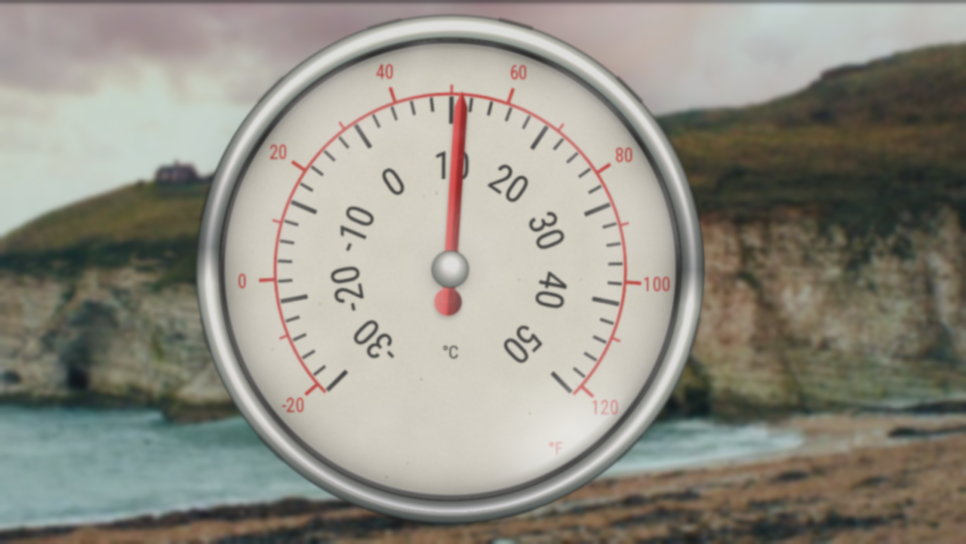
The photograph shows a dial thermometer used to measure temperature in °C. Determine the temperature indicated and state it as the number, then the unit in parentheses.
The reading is 11 (°C)
